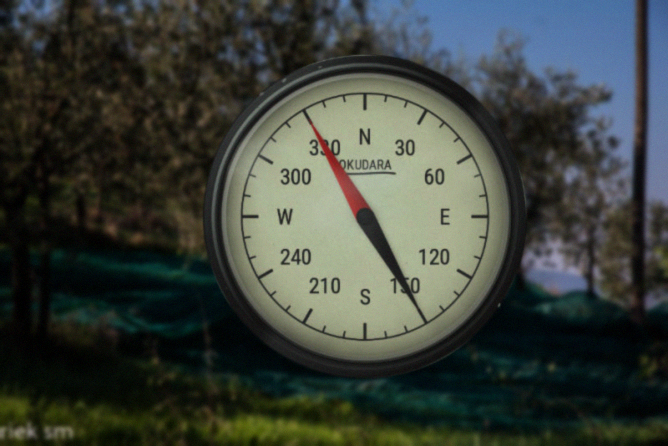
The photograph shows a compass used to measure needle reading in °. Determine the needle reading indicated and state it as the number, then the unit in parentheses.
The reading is 330 (°)
